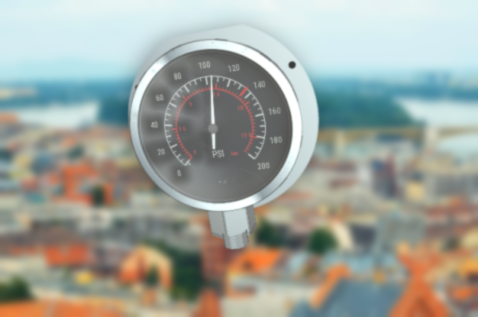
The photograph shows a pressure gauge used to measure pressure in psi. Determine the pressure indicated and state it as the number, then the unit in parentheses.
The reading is 105 (psi)
